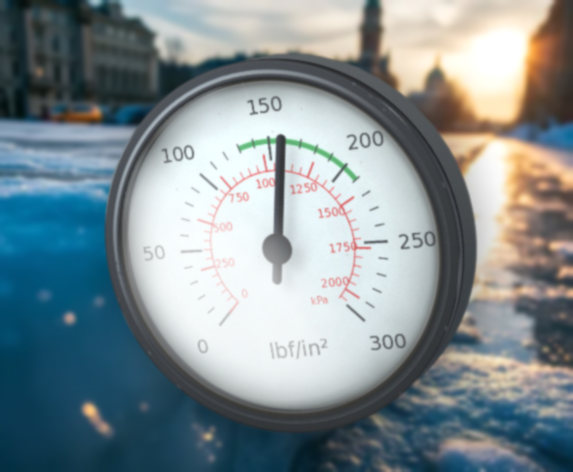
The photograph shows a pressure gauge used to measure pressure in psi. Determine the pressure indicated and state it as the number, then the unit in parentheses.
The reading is 160 (psi)
